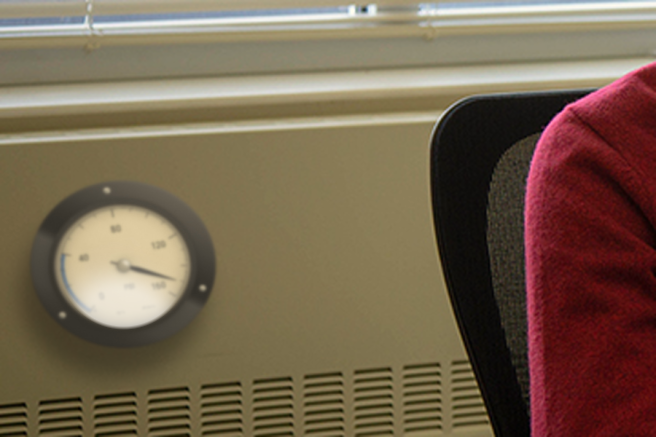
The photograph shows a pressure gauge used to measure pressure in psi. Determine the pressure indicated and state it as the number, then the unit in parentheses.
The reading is 150 (psi)
